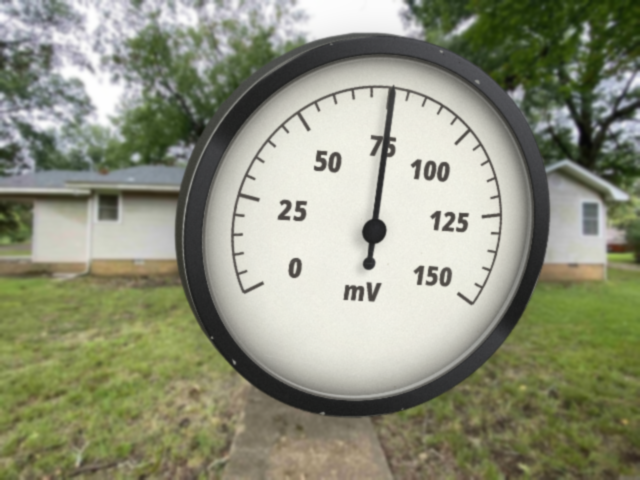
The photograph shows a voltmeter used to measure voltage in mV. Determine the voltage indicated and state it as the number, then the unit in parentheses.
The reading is 75 (mV)
